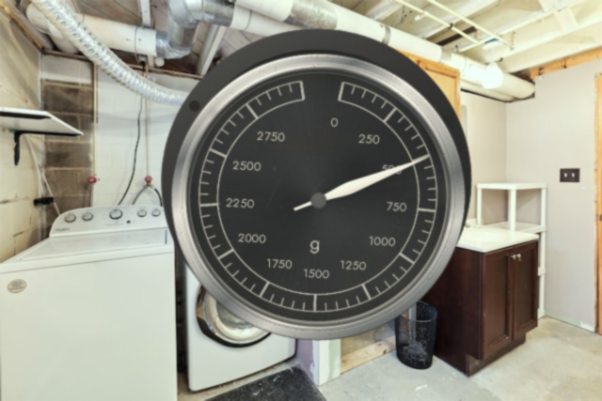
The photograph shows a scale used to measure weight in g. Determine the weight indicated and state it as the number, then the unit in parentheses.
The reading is 500 (g)
